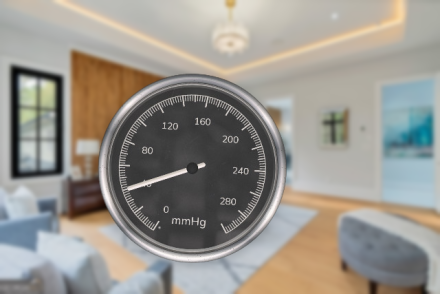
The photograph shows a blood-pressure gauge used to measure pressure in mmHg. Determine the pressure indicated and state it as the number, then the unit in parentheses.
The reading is 40 (mmHg)
